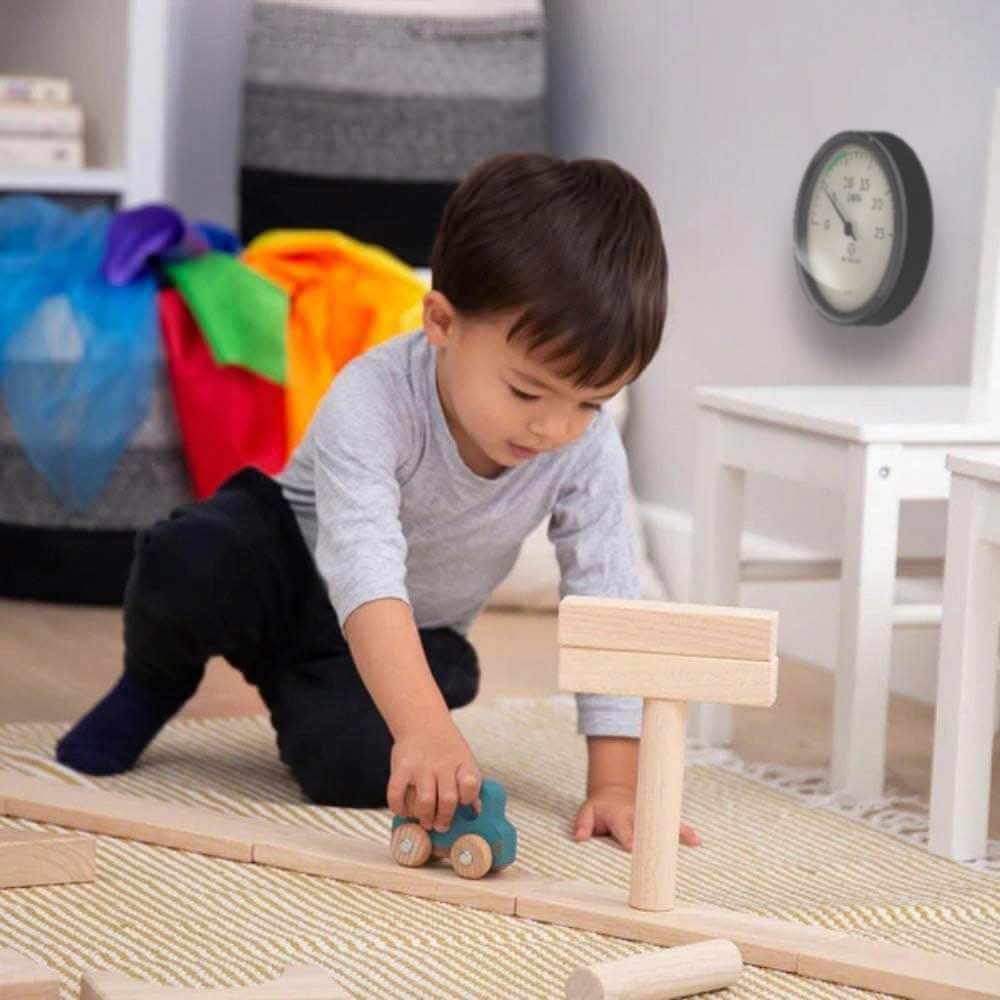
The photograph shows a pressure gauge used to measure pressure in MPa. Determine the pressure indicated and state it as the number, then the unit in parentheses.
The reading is 5 (MPa)
